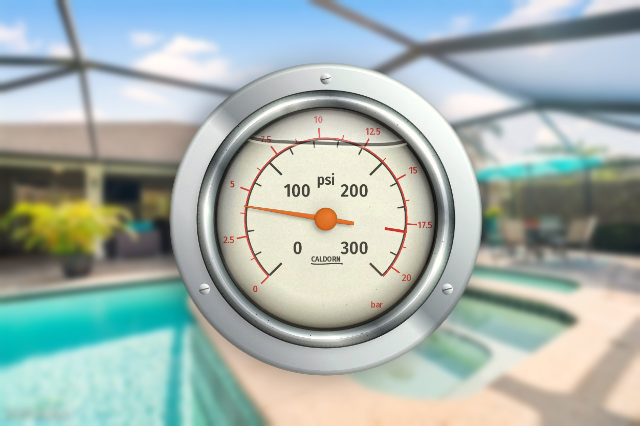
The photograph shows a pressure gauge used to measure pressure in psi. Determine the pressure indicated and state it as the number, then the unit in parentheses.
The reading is 60 (psi)
